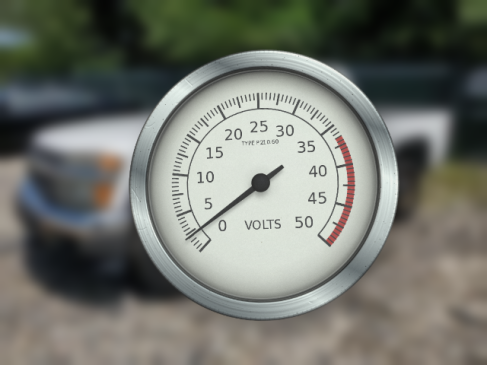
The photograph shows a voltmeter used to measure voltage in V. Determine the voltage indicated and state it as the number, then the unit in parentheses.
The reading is 2 (V)
